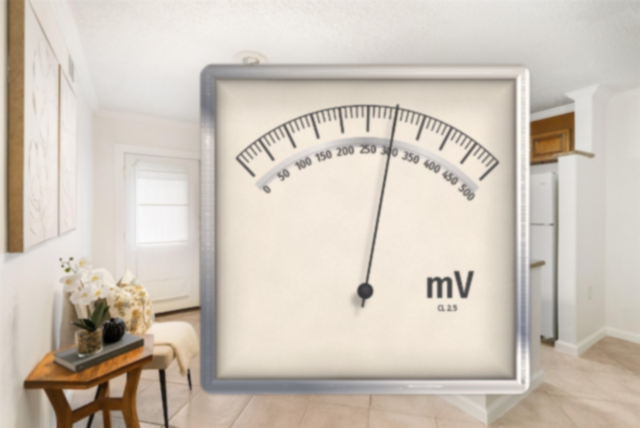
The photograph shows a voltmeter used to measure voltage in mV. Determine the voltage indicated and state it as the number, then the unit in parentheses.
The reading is 300 (mV)
